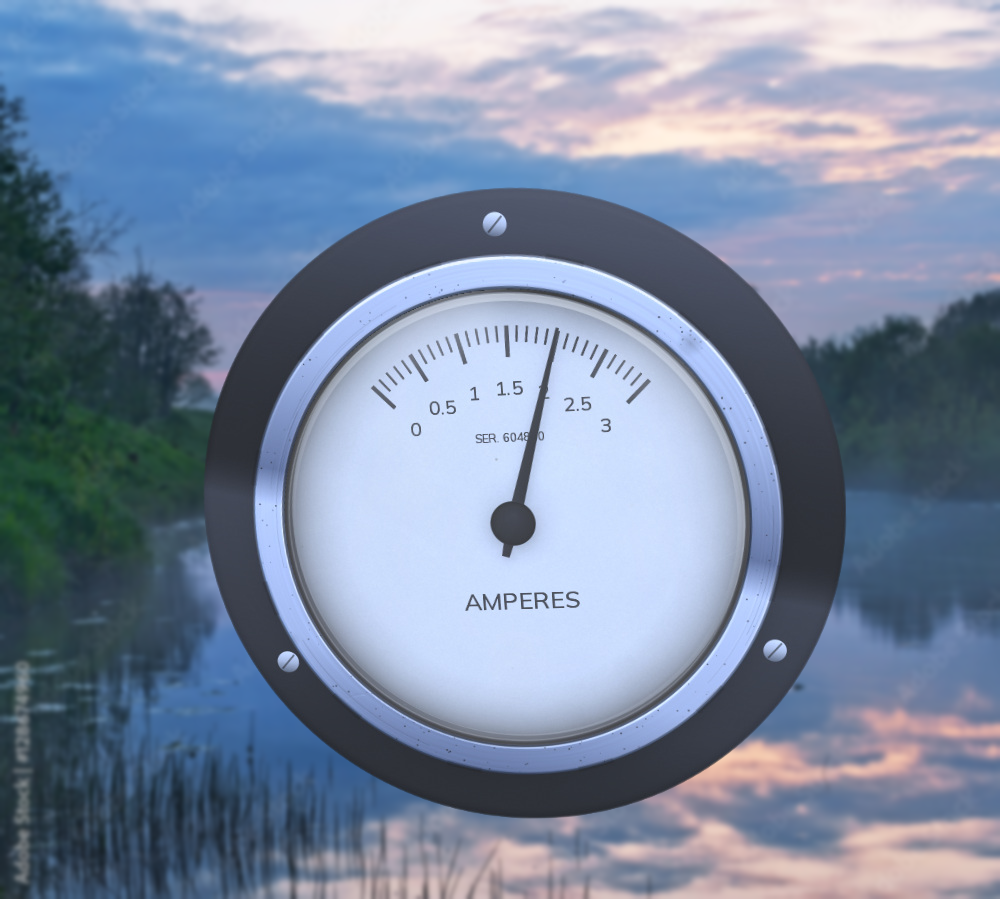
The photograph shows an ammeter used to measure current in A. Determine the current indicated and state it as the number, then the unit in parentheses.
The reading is 2 (A)
